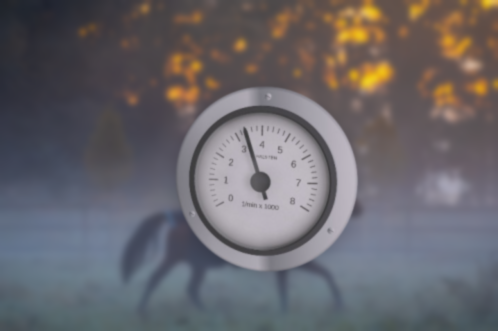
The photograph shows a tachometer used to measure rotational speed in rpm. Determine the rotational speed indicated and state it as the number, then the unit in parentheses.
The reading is 3400 (rpm)
